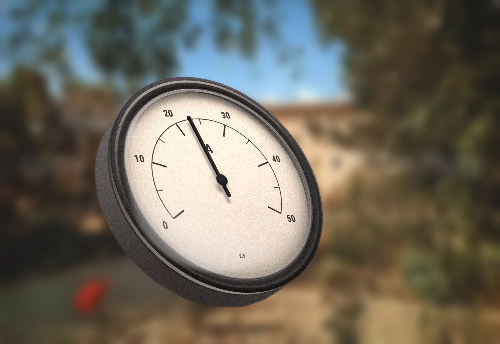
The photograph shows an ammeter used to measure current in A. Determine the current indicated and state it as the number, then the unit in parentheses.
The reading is 22.5 (A)
